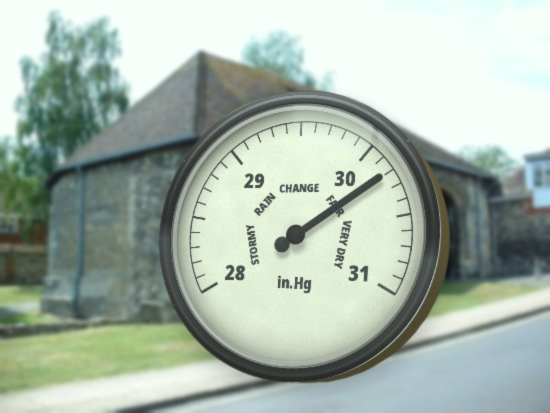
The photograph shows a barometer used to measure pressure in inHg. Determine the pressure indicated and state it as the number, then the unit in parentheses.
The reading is 30.2 (inHg)
